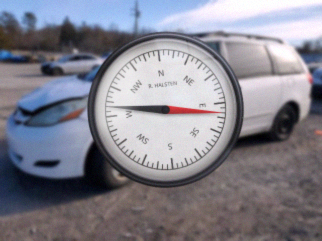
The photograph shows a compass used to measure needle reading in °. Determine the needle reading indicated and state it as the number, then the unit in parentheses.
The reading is 100 (°)
